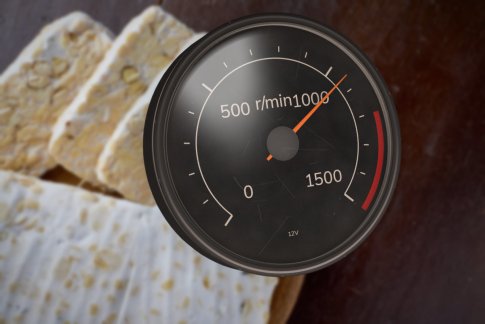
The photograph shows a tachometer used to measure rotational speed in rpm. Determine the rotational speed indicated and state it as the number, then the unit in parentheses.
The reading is 1050 (rpm)
